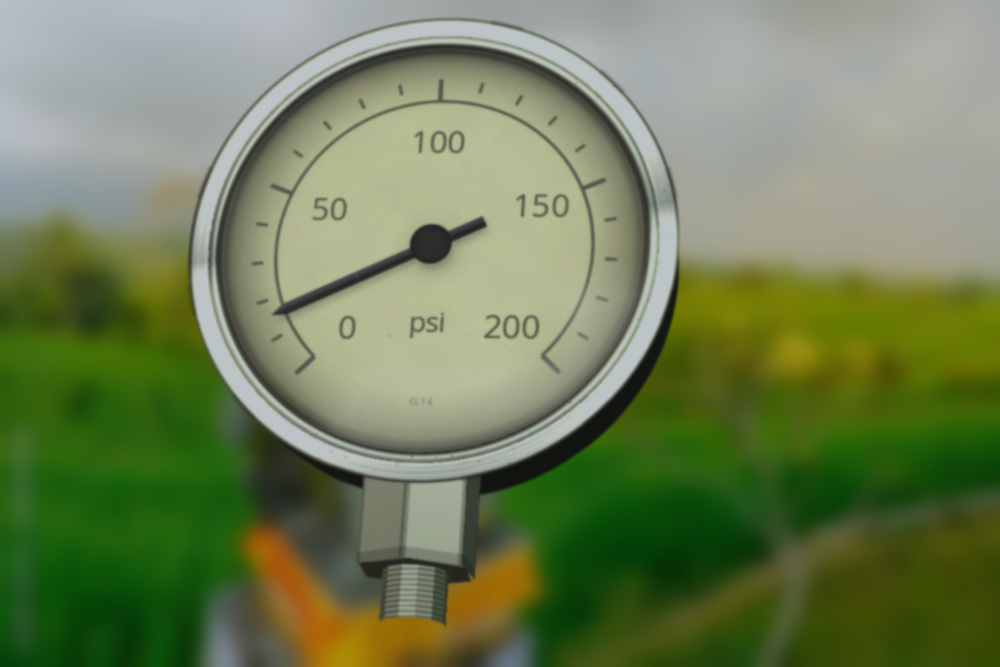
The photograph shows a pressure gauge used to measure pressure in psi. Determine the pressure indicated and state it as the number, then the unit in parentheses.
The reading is 15 (psi)
